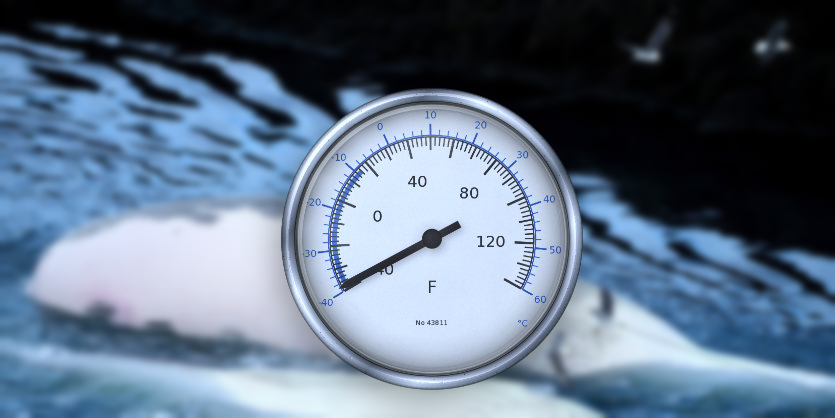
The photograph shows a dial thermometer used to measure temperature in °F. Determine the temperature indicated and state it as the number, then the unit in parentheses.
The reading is -38 (°F)
